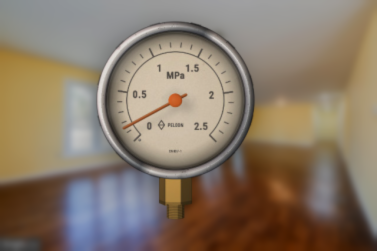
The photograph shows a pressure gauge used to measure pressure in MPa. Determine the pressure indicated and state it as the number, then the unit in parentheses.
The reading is 0.15 (MPa)
